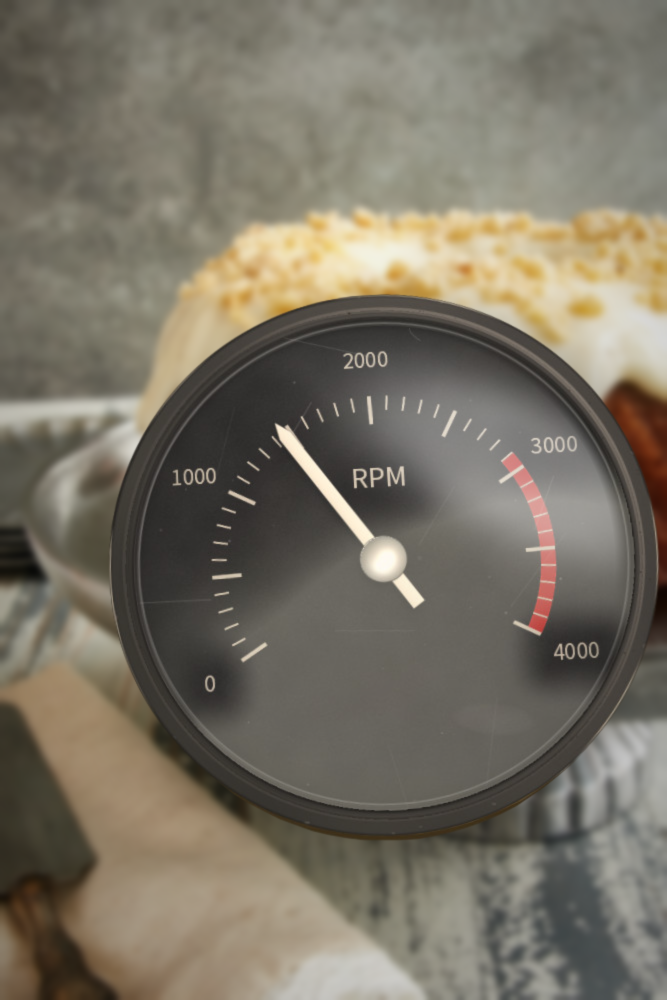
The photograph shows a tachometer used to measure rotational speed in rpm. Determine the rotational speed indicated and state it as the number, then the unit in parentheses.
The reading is 1450 (rpm)
